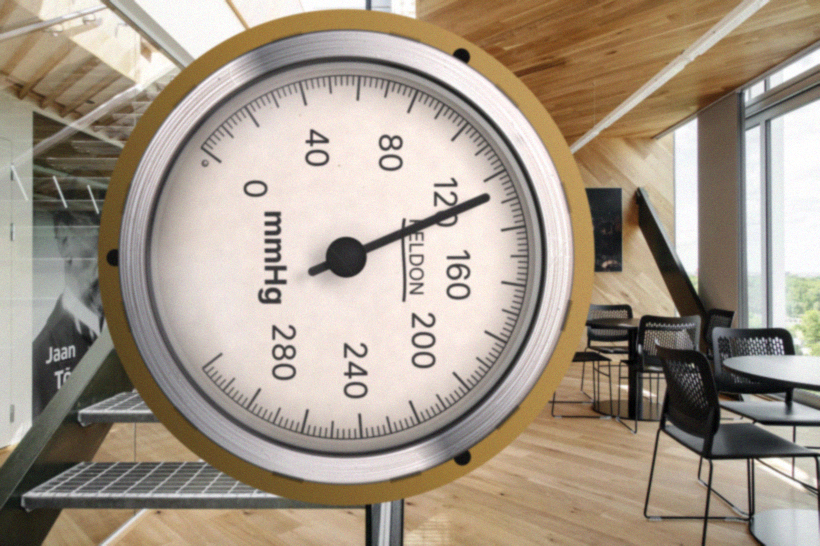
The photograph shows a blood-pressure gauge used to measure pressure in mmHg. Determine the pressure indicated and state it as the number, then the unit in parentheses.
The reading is 126 (mmHg)
